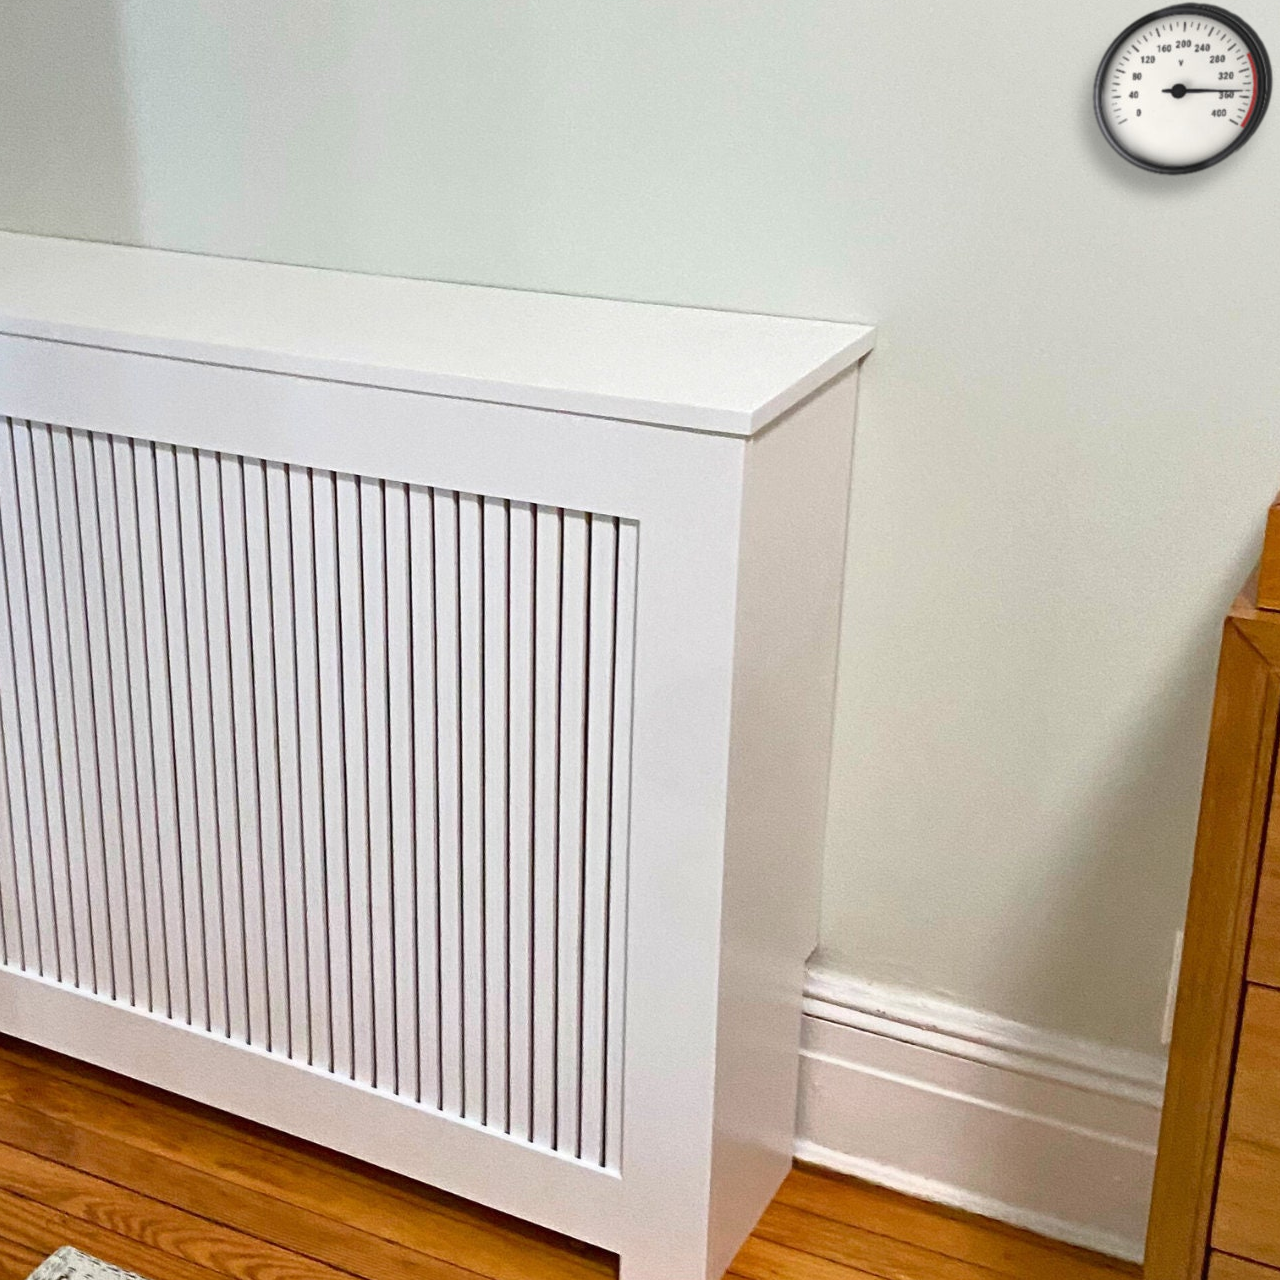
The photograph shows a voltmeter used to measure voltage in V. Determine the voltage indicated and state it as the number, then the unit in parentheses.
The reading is 350 (V)
